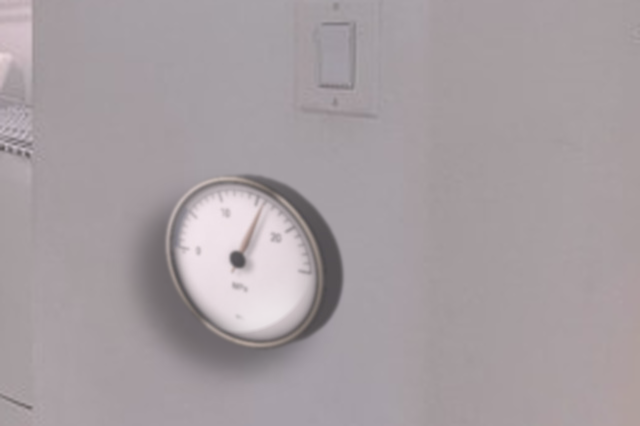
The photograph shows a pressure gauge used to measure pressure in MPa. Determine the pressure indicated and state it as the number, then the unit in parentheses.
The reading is 16 (MPa)
